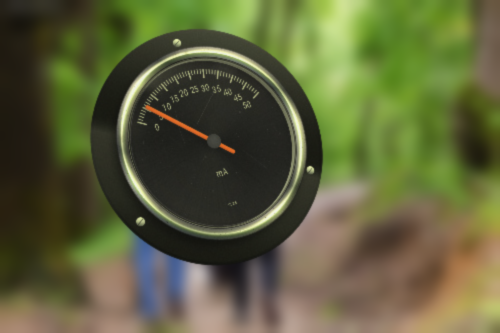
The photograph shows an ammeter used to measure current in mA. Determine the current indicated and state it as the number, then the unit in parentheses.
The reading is 5 (mA)
